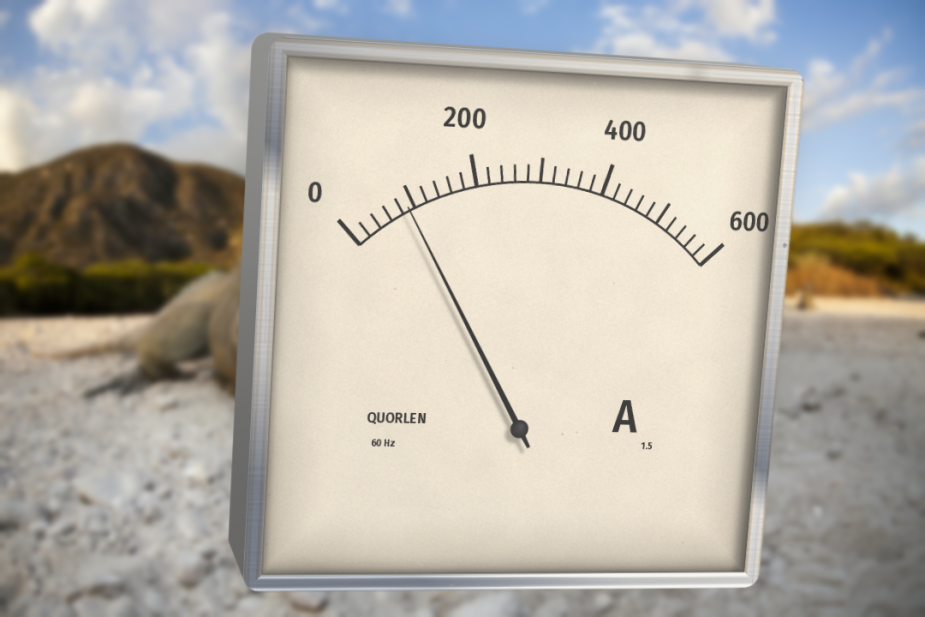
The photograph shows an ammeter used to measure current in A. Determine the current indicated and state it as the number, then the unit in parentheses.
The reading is 90 (A)
